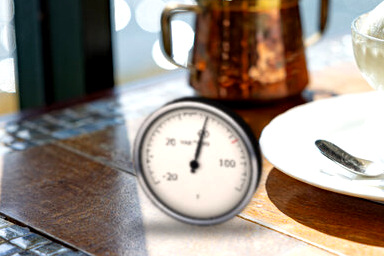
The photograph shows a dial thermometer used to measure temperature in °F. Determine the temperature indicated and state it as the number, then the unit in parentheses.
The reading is 60 (°F)
